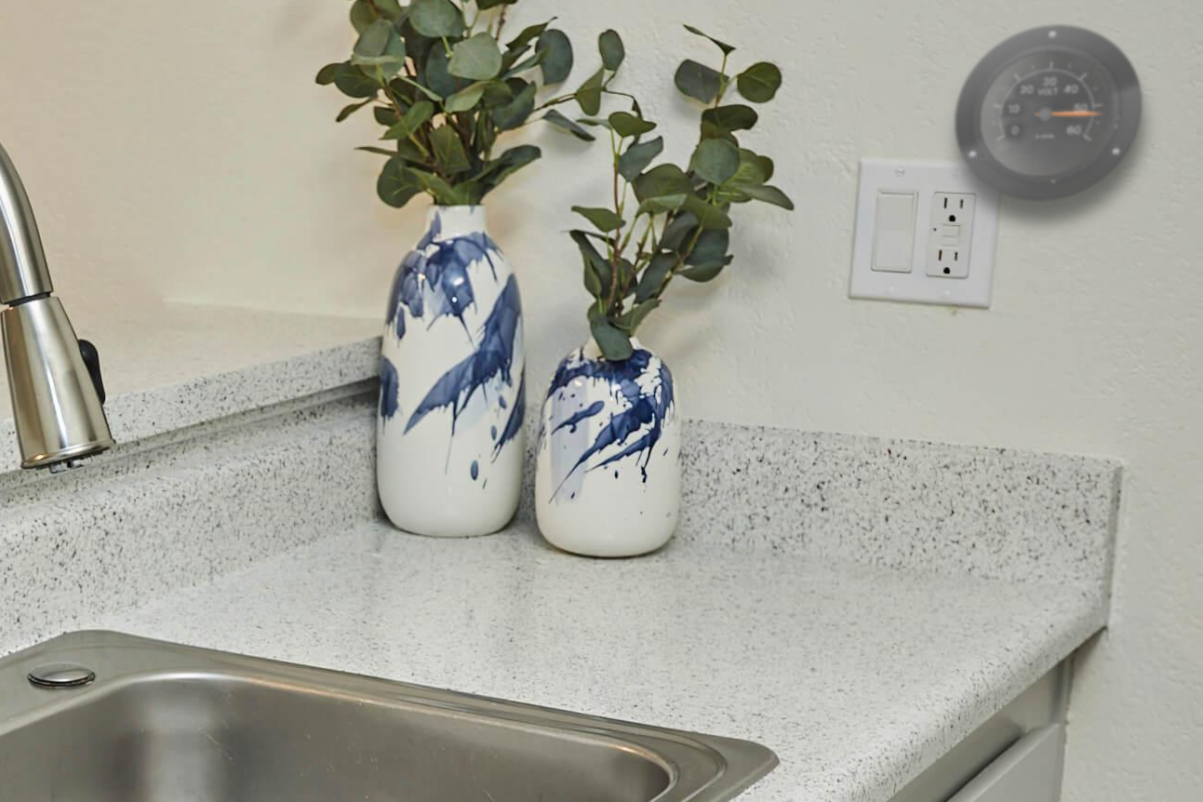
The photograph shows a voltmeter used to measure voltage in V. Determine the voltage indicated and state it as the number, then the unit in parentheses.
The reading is 52.5 (V)
